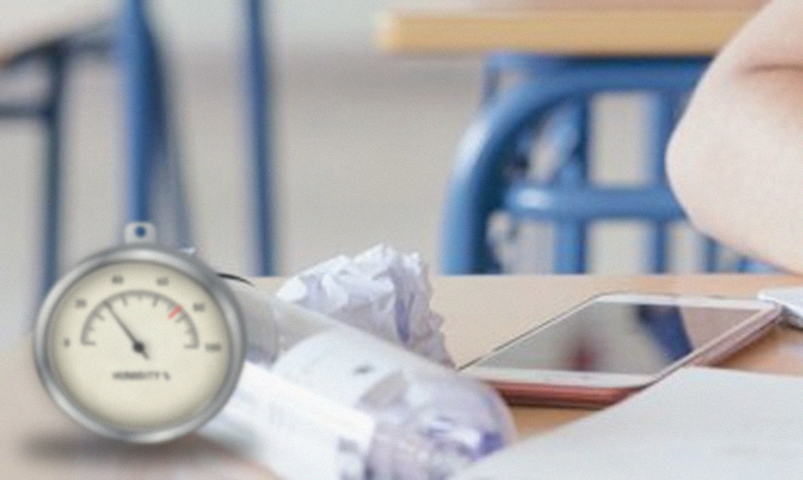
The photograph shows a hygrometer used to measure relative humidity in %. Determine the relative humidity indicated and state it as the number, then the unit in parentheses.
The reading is 30 (%)
